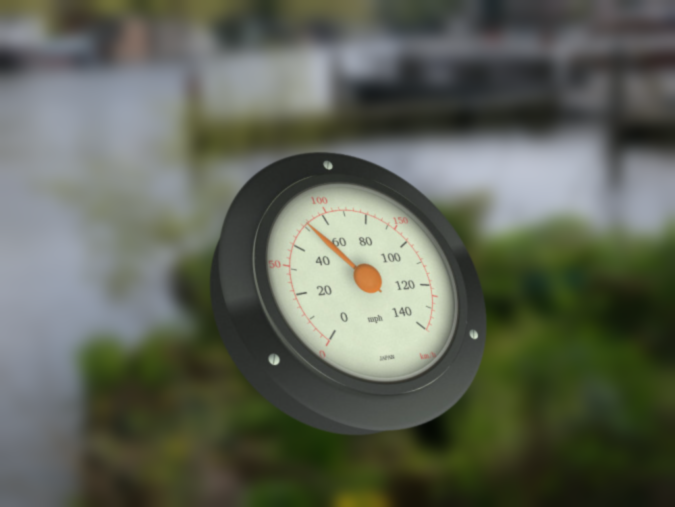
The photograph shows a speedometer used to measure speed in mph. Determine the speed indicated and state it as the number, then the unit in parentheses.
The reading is 50 (mph)
